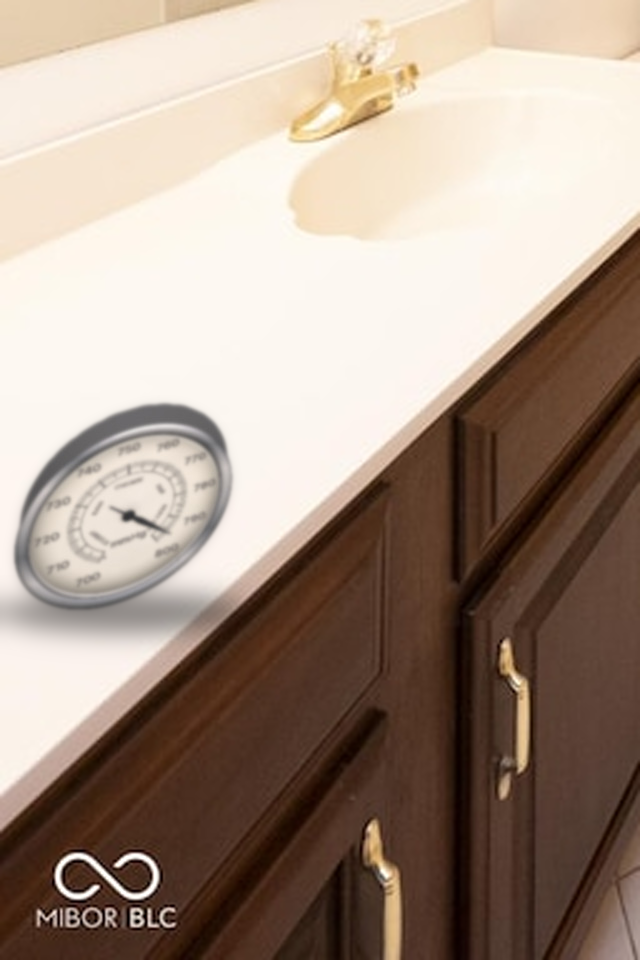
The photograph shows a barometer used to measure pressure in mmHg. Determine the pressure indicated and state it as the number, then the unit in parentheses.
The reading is 795 (mmHg)
